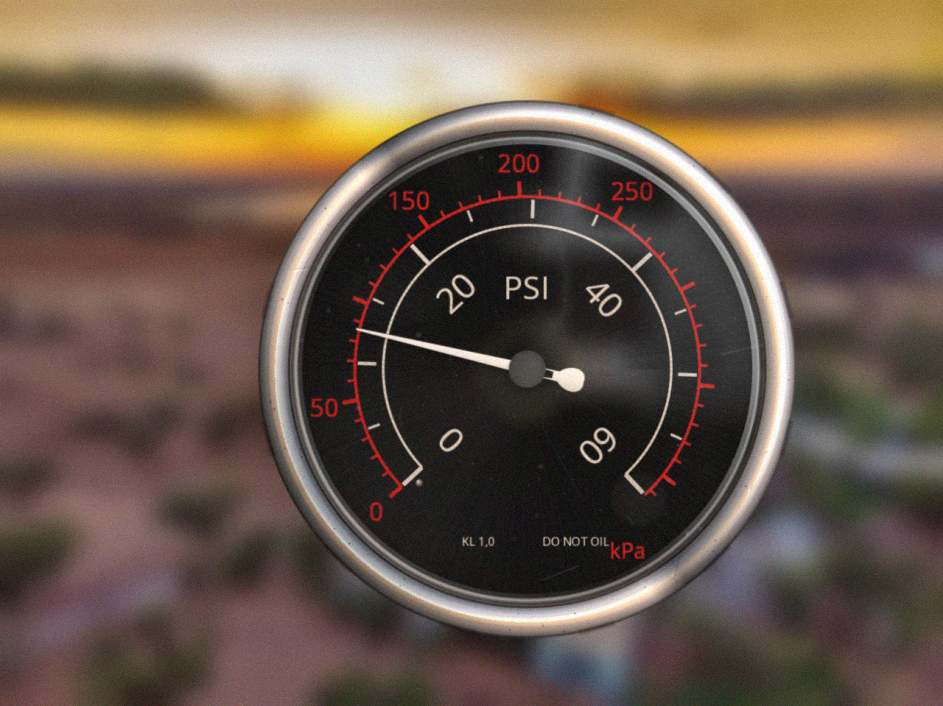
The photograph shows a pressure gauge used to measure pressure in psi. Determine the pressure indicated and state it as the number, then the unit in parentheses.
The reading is 12.5 (psi)
